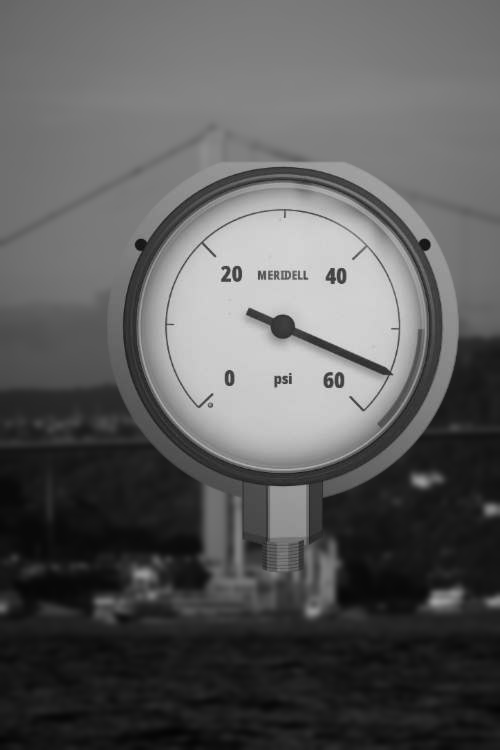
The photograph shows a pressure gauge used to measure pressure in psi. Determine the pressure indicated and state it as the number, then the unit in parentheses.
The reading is 55 (psi)
